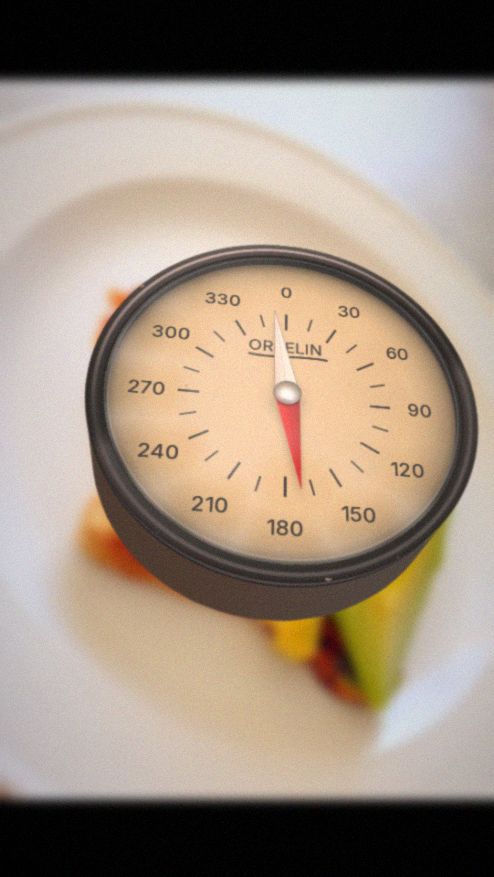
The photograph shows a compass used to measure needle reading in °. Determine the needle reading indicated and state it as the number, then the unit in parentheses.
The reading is 172.5 (°)
